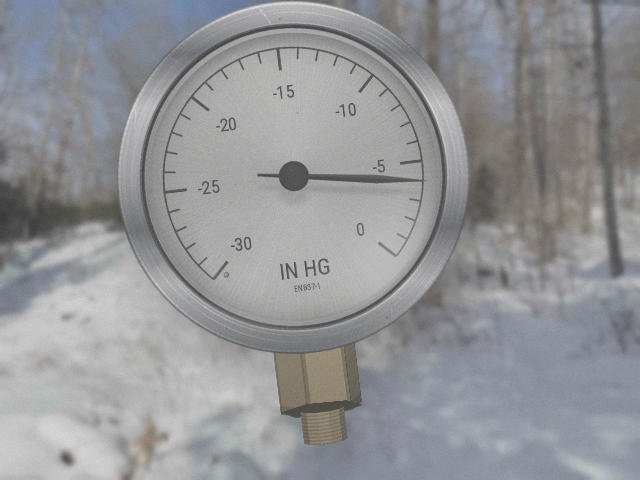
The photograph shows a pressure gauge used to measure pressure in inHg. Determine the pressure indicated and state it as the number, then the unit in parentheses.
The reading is -4 (inHg)
